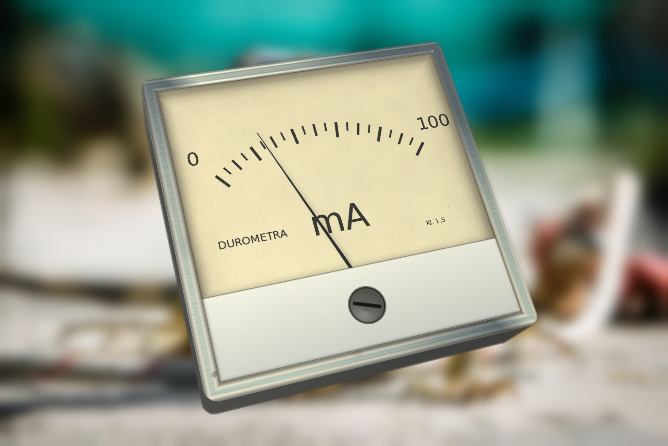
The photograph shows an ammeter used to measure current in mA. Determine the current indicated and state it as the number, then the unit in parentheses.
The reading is 25 (mA)
